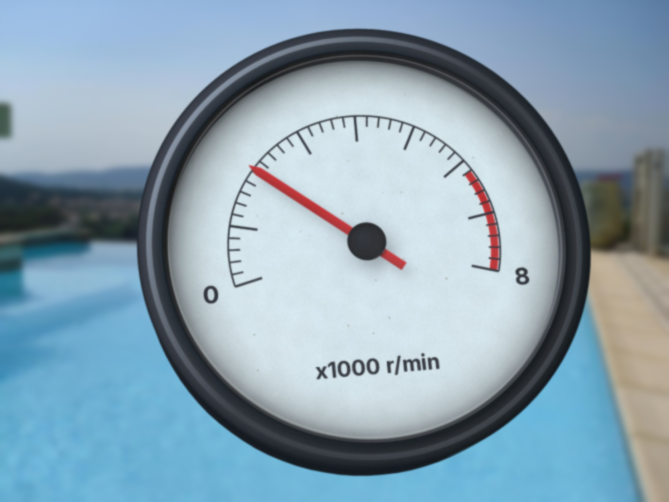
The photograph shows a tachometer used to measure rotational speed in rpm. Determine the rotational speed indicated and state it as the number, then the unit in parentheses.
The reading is 2000 (rpm)
